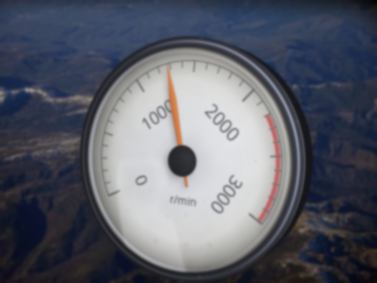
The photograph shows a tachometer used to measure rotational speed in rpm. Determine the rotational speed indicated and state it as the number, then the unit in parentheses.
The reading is 1300 (rpm)
